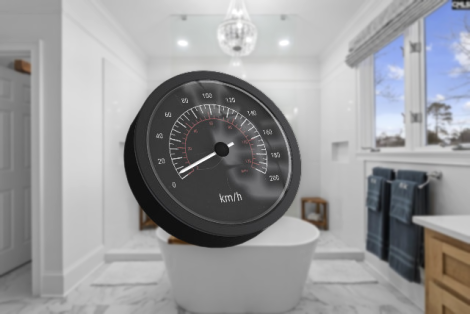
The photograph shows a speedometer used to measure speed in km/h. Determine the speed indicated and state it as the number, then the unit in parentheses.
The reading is 5 (km/h)
